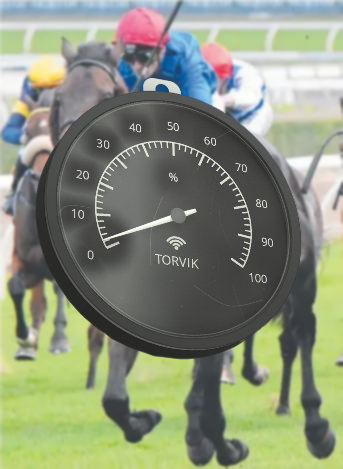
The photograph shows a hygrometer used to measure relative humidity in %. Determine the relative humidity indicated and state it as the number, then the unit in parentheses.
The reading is 2 (%)
